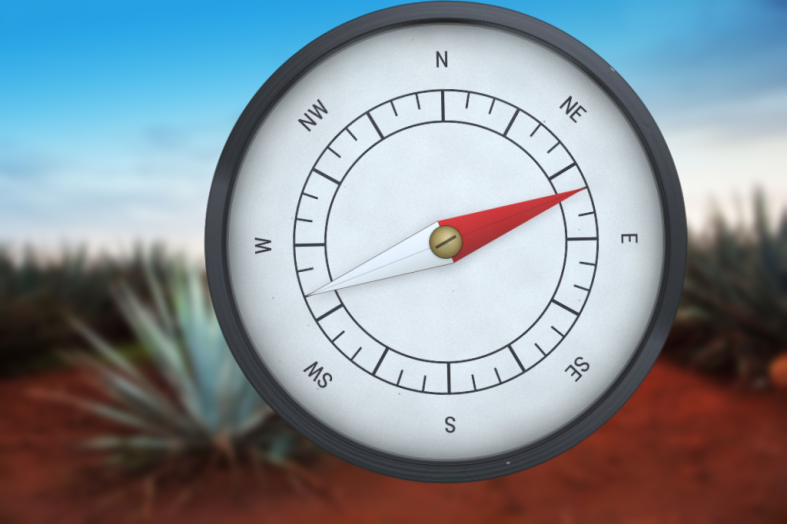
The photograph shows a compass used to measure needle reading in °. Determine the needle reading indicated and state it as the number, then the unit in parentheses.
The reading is 70 (°)
